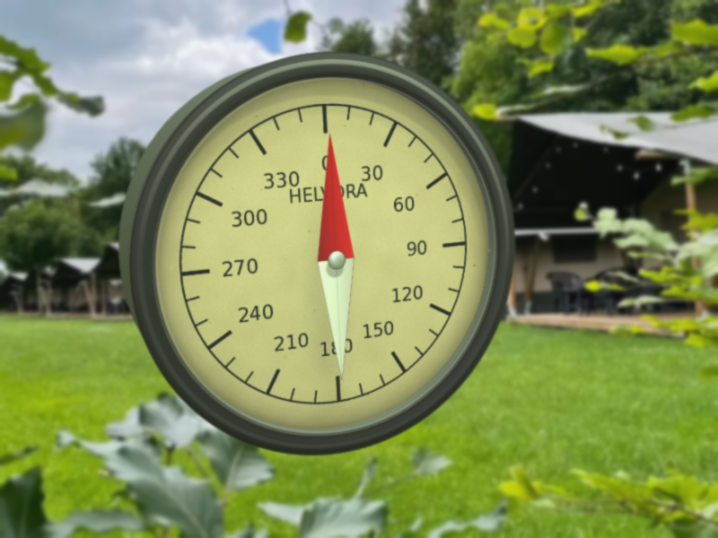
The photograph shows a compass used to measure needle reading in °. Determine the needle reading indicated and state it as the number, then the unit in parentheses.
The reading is 0 (°)
